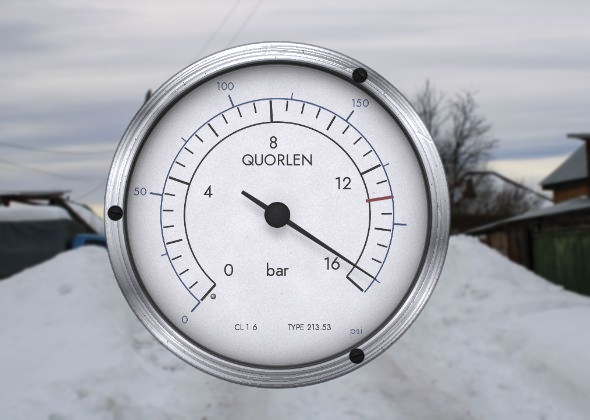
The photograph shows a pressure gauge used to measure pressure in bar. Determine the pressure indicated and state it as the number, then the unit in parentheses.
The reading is 15.5 (bar)
